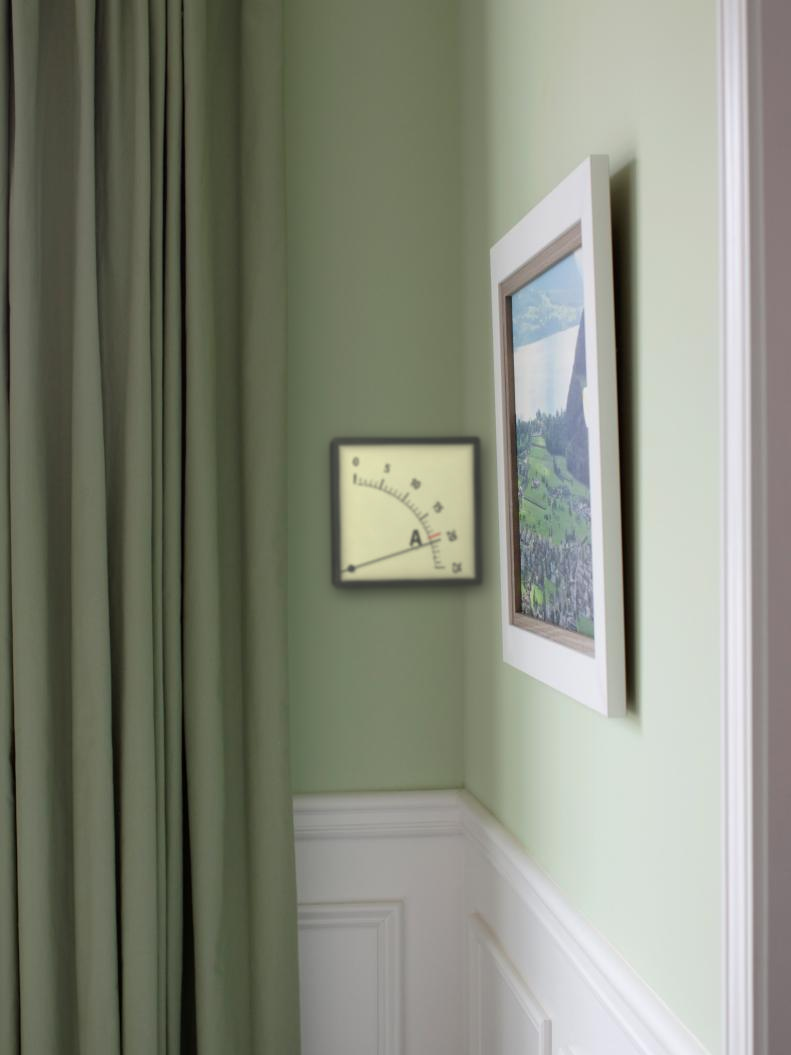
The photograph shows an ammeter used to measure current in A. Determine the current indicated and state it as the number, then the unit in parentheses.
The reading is 20 (A)
